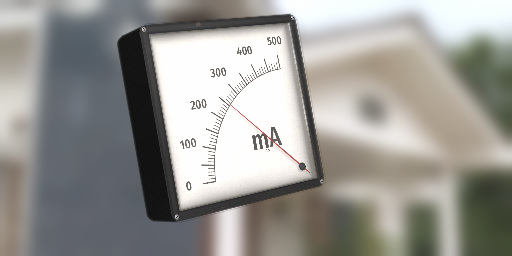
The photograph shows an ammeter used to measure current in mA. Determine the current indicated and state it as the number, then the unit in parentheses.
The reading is 250 (mA)
